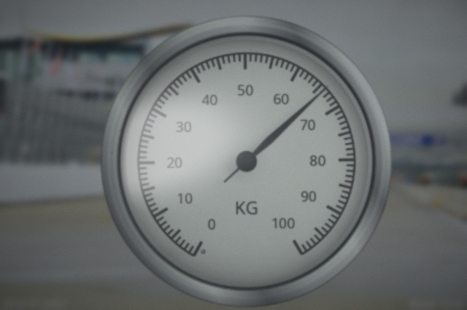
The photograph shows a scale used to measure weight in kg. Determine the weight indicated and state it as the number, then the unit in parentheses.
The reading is 66 (kg)
